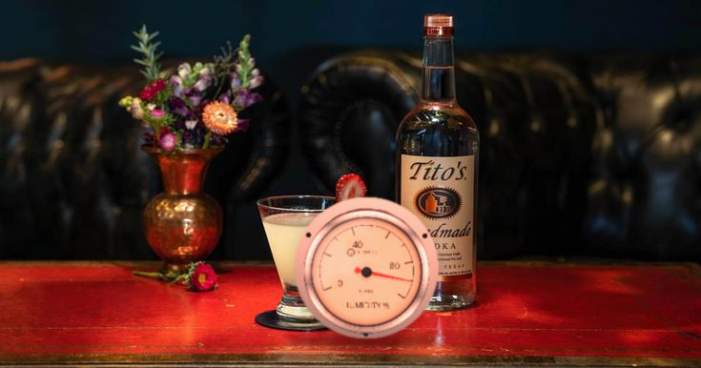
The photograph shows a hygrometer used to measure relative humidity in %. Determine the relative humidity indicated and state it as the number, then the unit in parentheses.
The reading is 90 (%)
